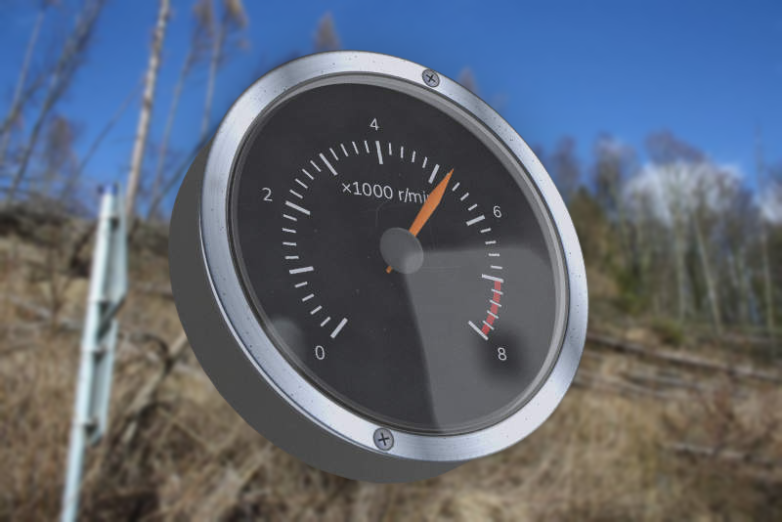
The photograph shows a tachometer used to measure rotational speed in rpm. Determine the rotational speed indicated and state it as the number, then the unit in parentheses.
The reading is 5200 (rpm)
